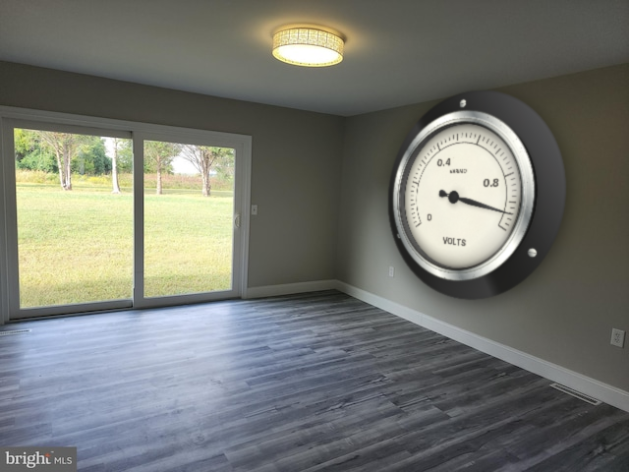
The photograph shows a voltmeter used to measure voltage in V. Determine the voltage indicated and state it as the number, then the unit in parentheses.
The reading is 0.94 (V)
